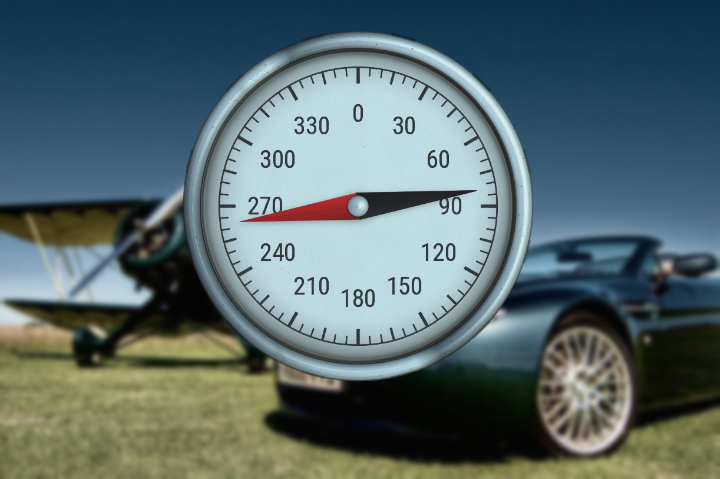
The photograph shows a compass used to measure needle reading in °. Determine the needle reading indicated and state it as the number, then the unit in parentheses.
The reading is 262.5 (°)
